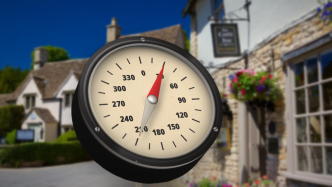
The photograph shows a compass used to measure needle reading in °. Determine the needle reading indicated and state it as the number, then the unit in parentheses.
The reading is 30 (°)
